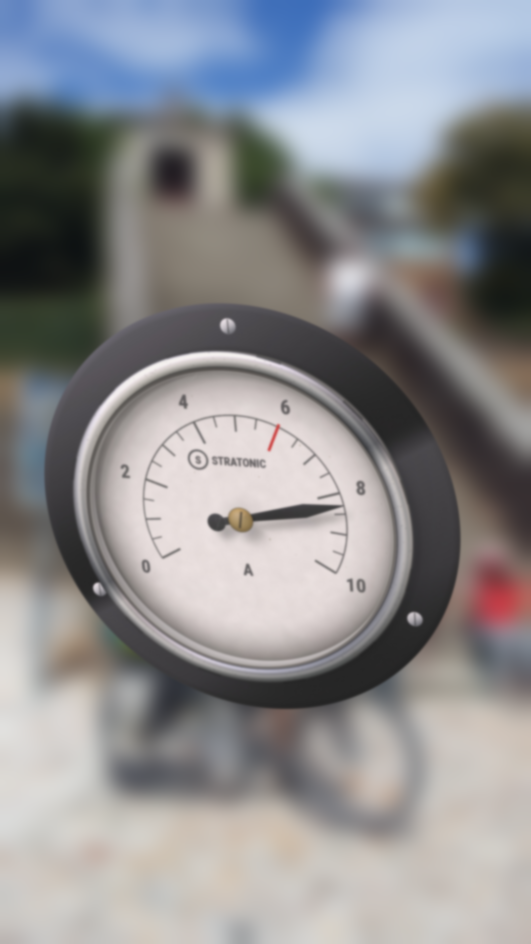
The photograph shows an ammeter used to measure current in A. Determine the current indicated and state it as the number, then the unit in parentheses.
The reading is 8.25 (A)
